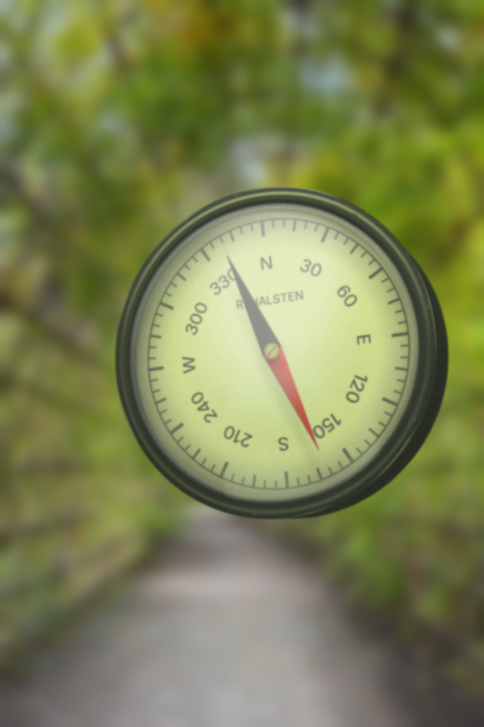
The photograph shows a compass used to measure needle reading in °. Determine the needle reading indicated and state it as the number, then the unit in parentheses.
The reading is 160 (°)
